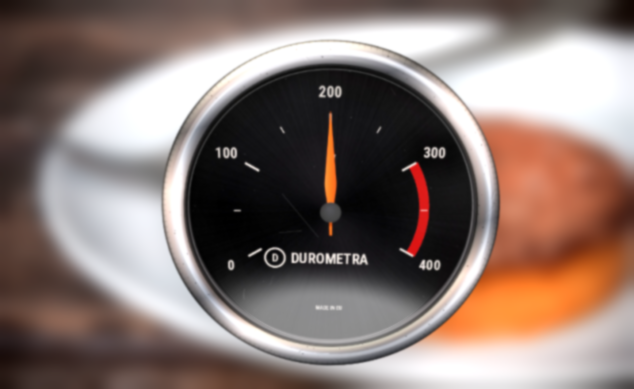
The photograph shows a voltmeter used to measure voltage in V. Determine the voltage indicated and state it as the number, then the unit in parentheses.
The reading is 200 (V)
